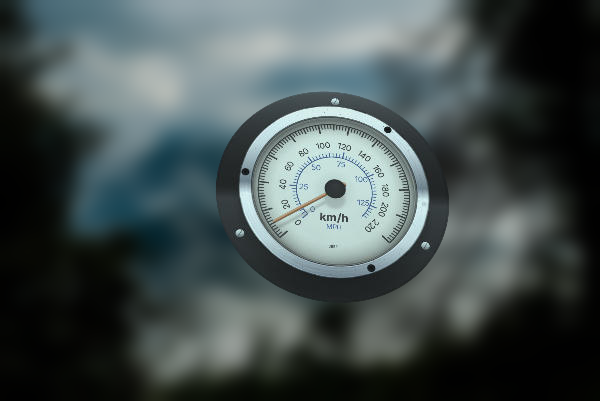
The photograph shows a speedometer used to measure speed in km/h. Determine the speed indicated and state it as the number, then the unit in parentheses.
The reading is 10 (km/h)
